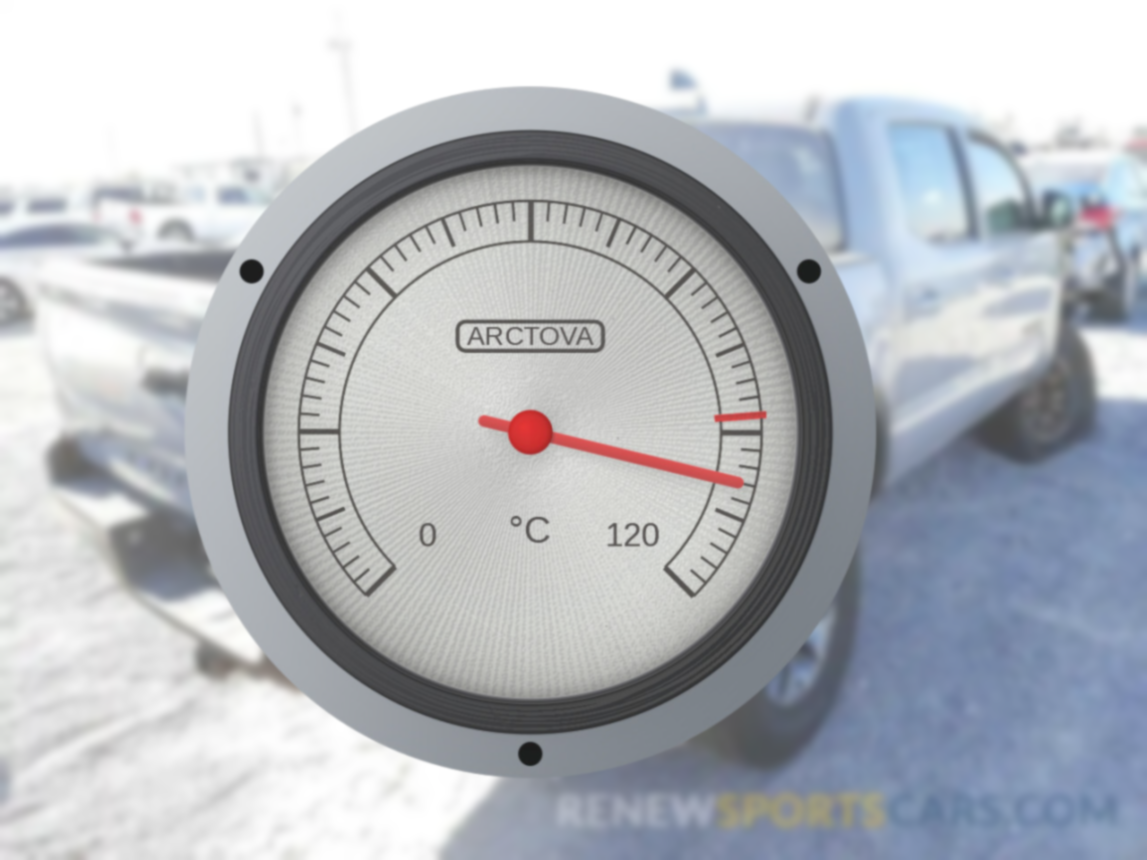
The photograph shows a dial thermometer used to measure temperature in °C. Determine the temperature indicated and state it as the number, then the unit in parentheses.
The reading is 106 (°C)
